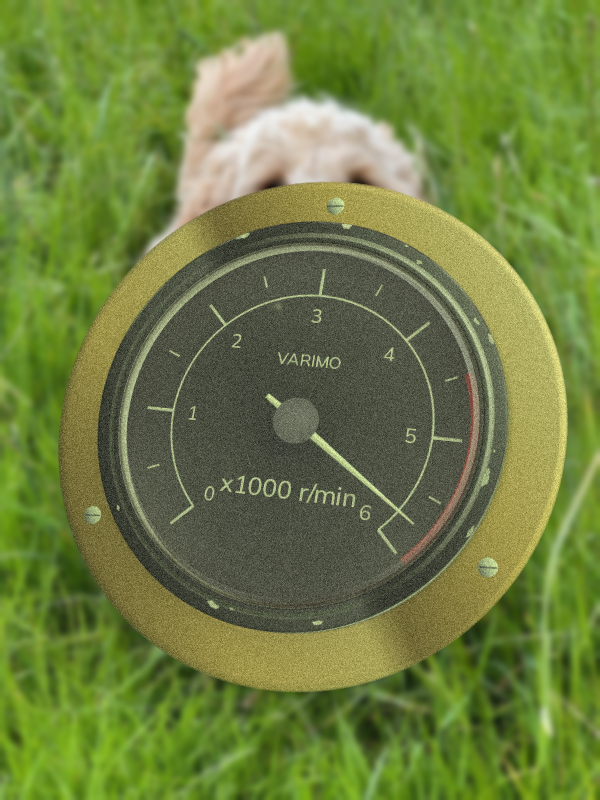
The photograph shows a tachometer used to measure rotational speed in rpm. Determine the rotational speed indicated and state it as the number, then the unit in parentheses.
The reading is 5750 (rpm)
